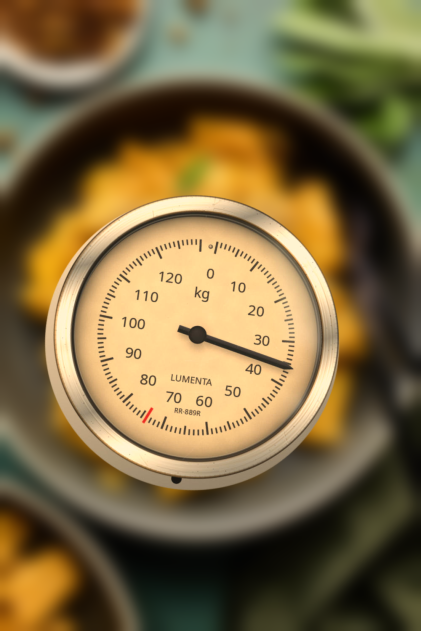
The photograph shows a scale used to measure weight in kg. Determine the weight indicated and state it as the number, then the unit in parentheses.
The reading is 36 (kg)
